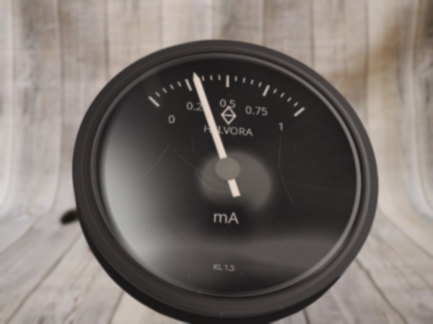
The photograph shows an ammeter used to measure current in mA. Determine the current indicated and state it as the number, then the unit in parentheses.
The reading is 0.3 (mA)
